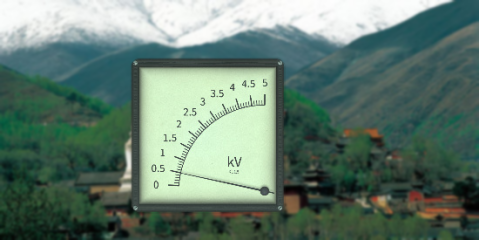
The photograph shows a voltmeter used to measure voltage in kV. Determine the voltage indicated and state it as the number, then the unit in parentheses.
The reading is 0.5 (kV)
